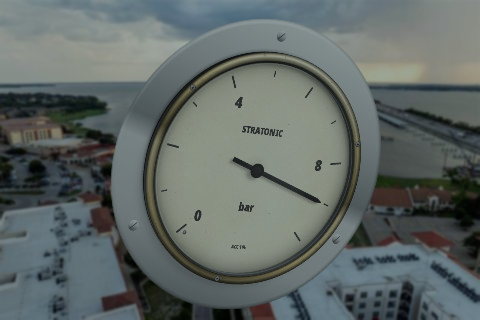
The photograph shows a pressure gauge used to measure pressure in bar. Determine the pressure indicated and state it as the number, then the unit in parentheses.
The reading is 9 (bar)
